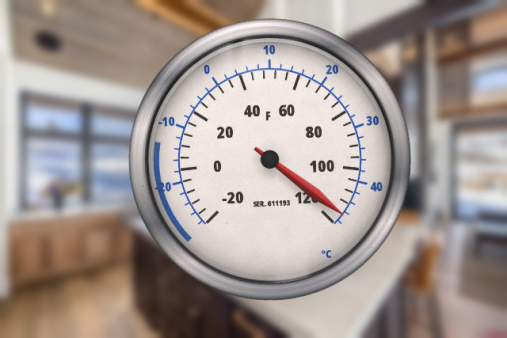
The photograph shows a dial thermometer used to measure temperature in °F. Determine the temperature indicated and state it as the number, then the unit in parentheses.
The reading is 116 (°F)
